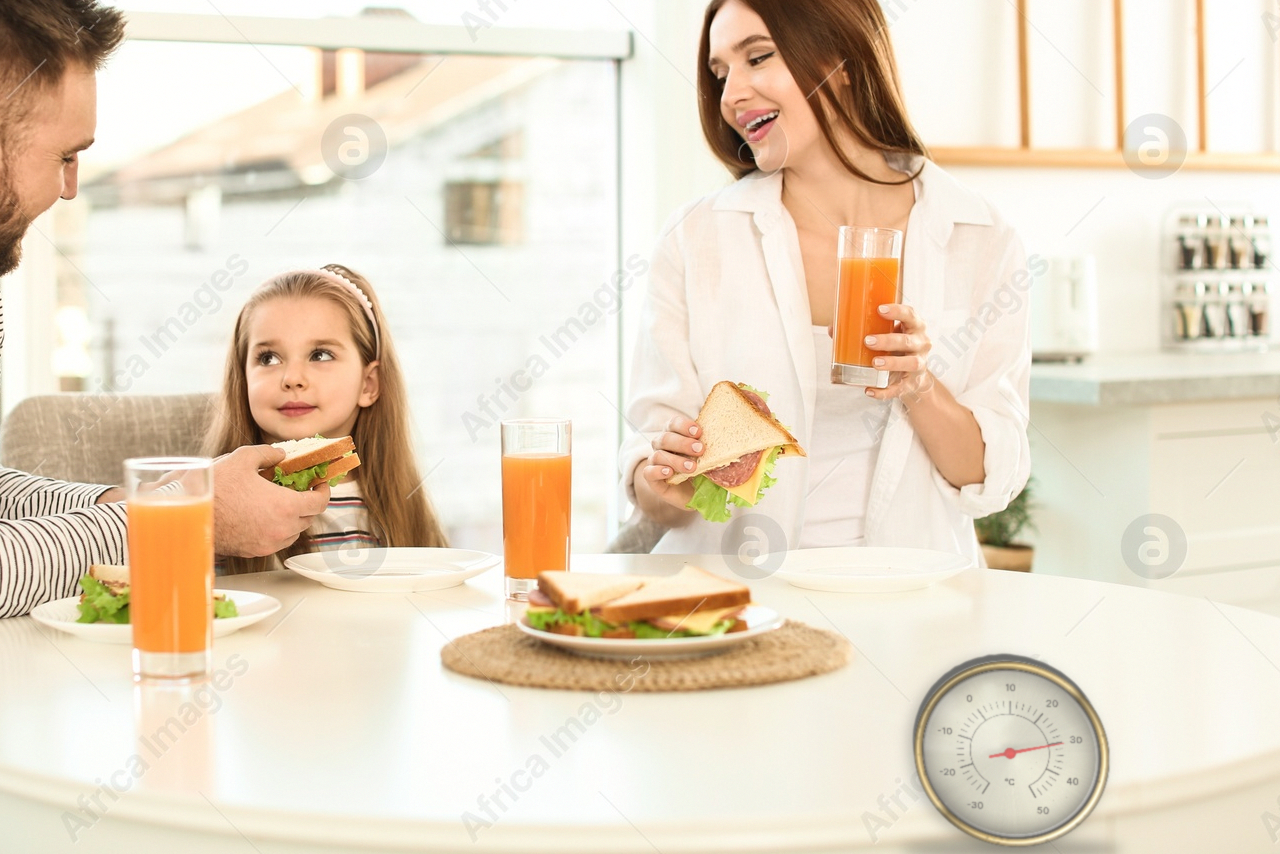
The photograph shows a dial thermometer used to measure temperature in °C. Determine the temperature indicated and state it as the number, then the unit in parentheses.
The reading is 30 (°C)
